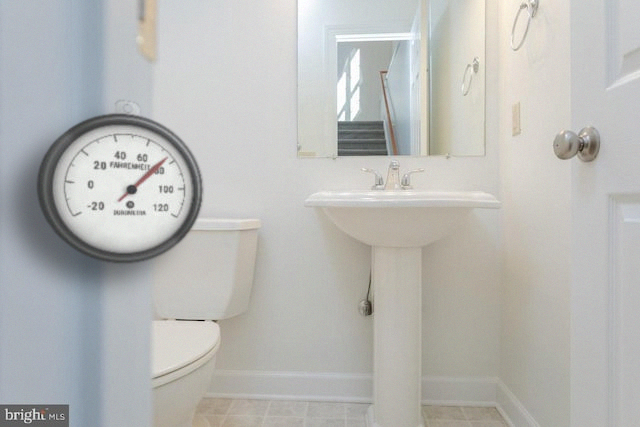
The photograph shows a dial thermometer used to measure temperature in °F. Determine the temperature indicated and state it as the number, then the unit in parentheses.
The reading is 75 (°F)
